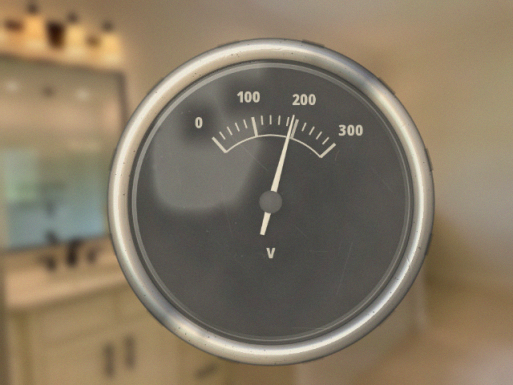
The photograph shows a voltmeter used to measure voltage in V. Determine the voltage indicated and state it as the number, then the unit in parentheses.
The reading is 190 (V)
